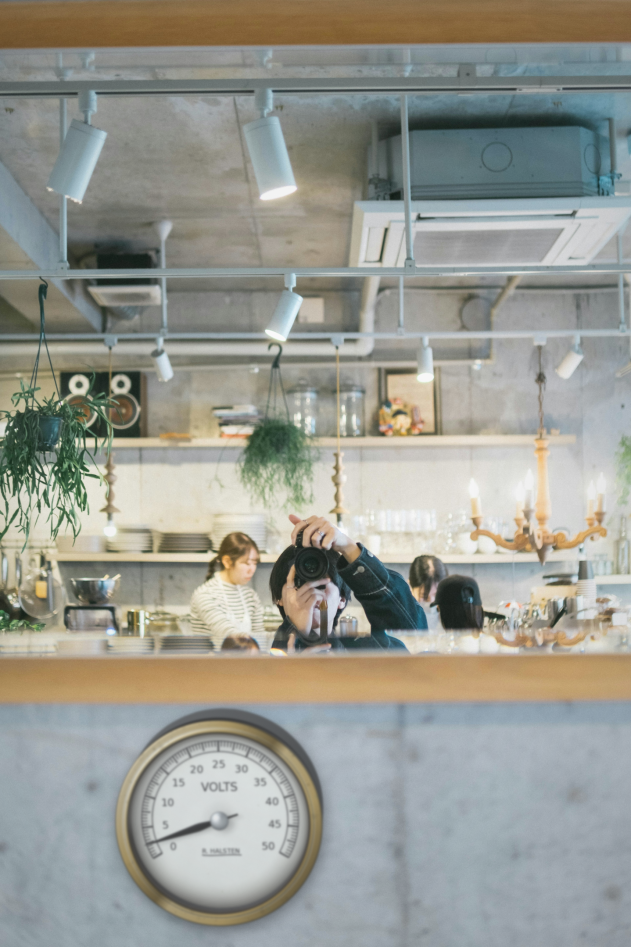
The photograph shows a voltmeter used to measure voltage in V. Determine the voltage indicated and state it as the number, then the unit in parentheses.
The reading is 2.5 (V)
